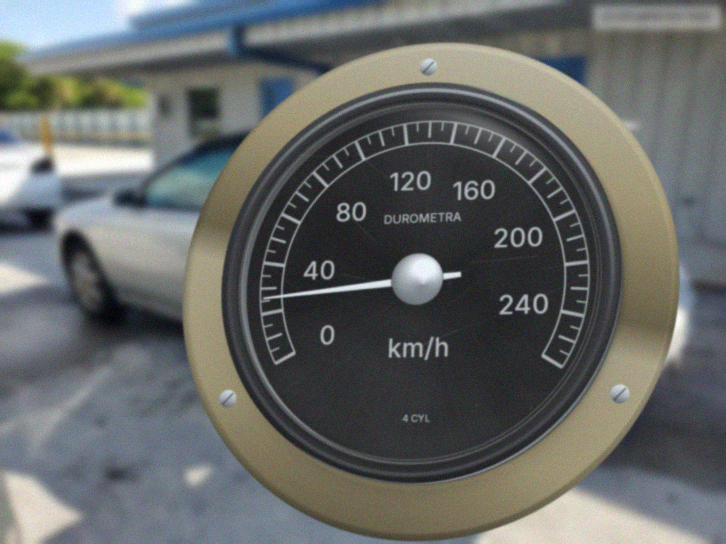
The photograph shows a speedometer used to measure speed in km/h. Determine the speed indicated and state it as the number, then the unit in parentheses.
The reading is 25 (km/h)
